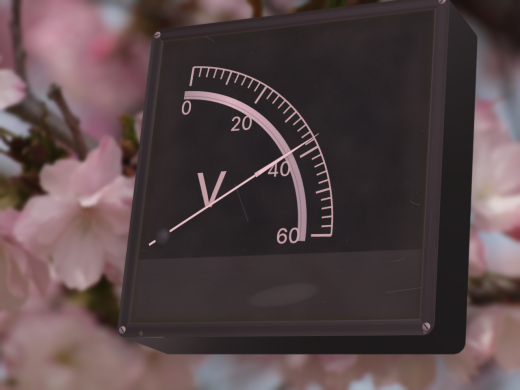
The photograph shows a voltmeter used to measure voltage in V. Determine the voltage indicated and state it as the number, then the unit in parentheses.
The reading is 38 (V)
